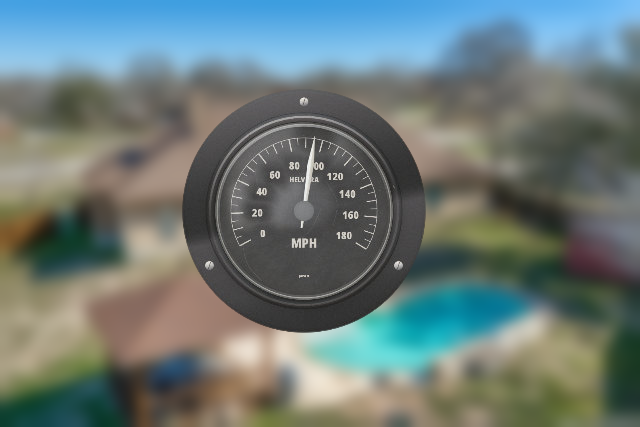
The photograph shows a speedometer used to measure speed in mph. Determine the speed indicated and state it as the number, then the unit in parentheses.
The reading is 95 (mph)
